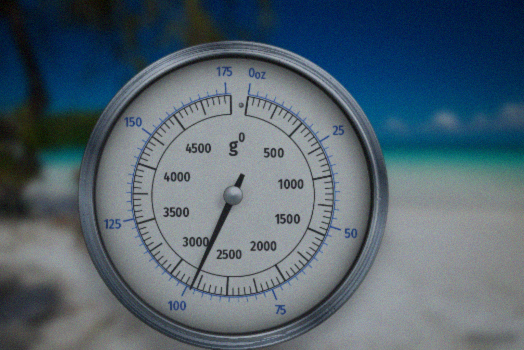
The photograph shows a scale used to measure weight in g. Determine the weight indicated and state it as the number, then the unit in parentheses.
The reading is 2800 (g)
